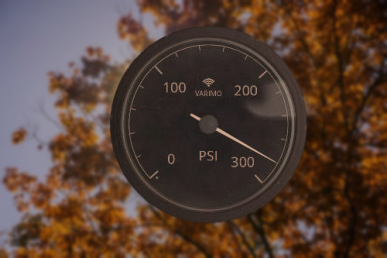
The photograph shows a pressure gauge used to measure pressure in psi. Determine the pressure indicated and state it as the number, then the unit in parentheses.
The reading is 280 (psi)
